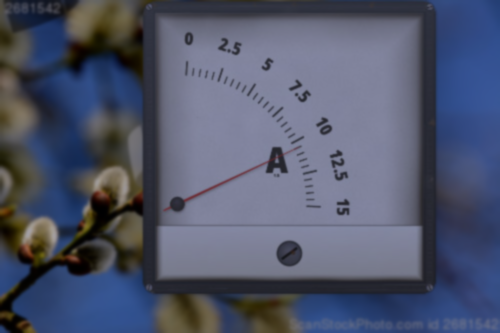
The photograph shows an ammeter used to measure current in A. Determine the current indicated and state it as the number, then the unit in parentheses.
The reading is 10.5 (A)
